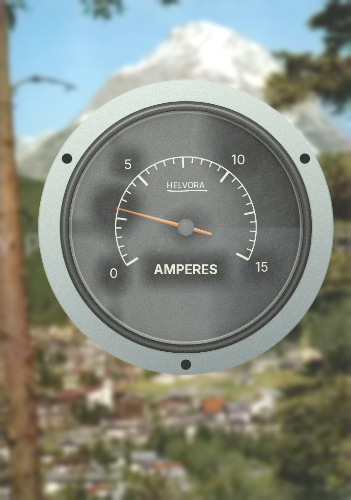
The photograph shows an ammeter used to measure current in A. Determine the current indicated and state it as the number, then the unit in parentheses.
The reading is 3 (A)
